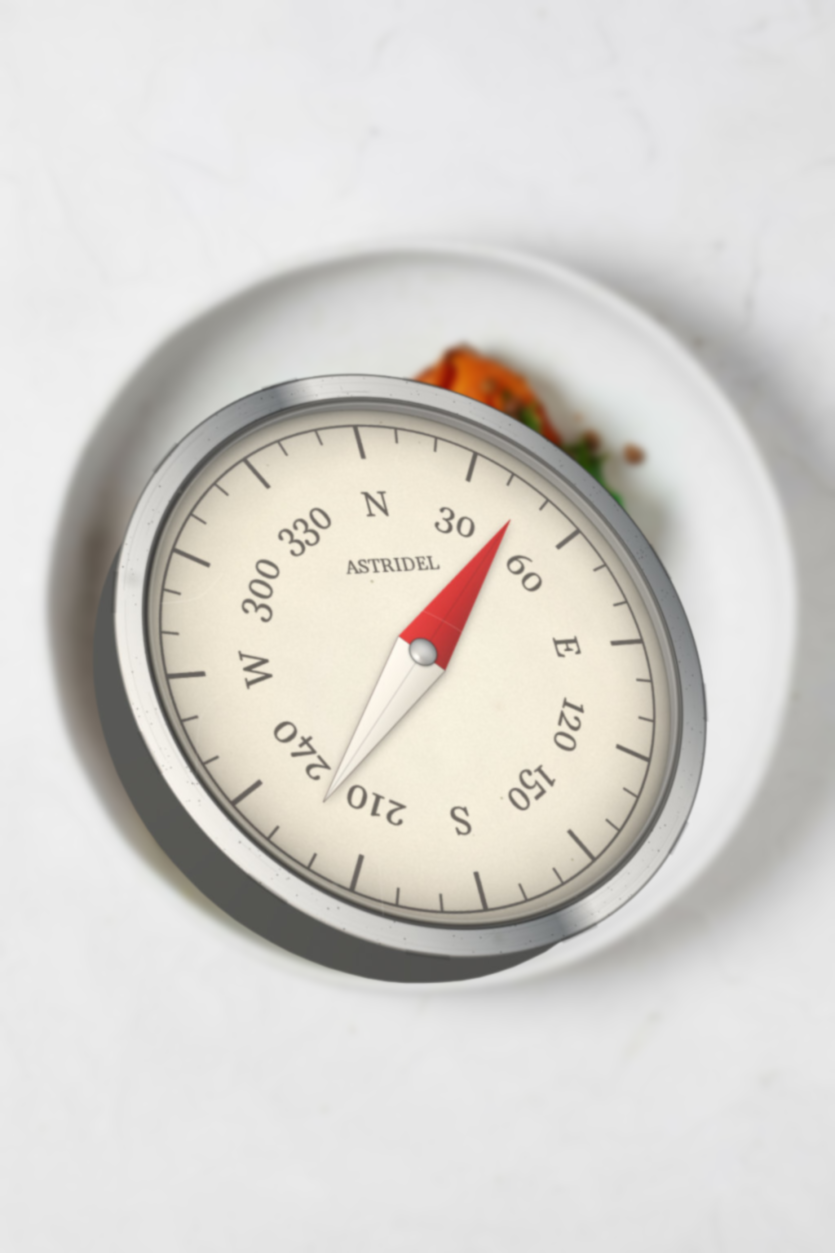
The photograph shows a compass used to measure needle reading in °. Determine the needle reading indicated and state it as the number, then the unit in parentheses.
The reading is 45 (°)
